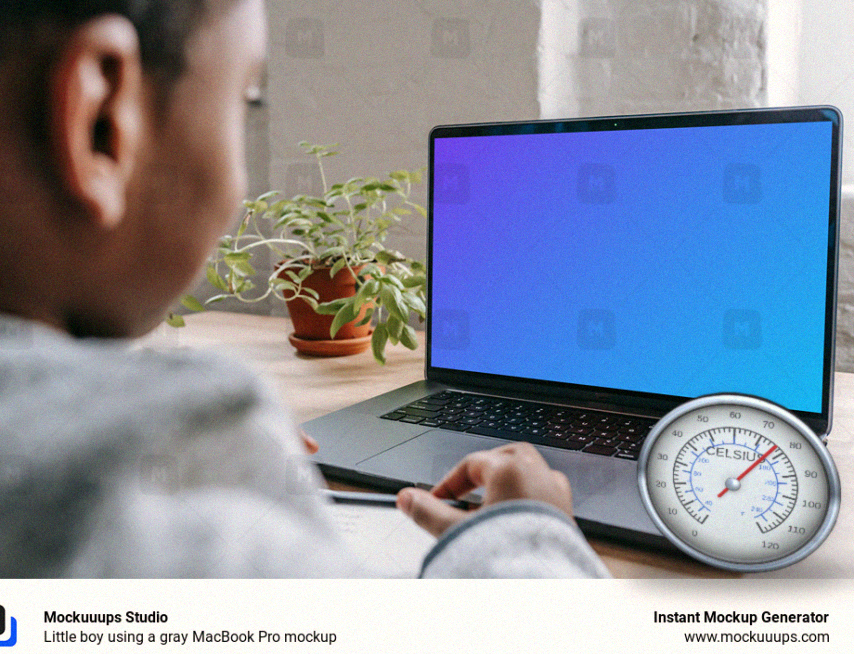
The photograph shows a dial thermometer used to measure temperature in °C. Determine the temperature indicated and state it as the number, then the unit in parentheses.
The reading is 76 (°C)
